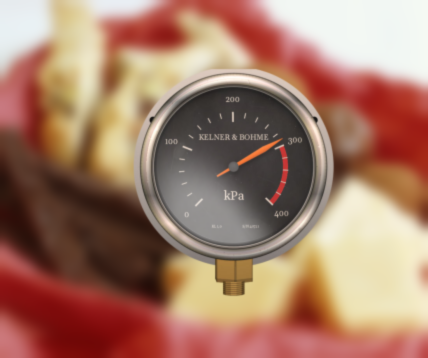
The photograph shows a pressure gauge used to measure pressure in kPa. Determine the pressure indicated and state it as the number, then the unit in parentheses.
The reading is 290 (kPa)
